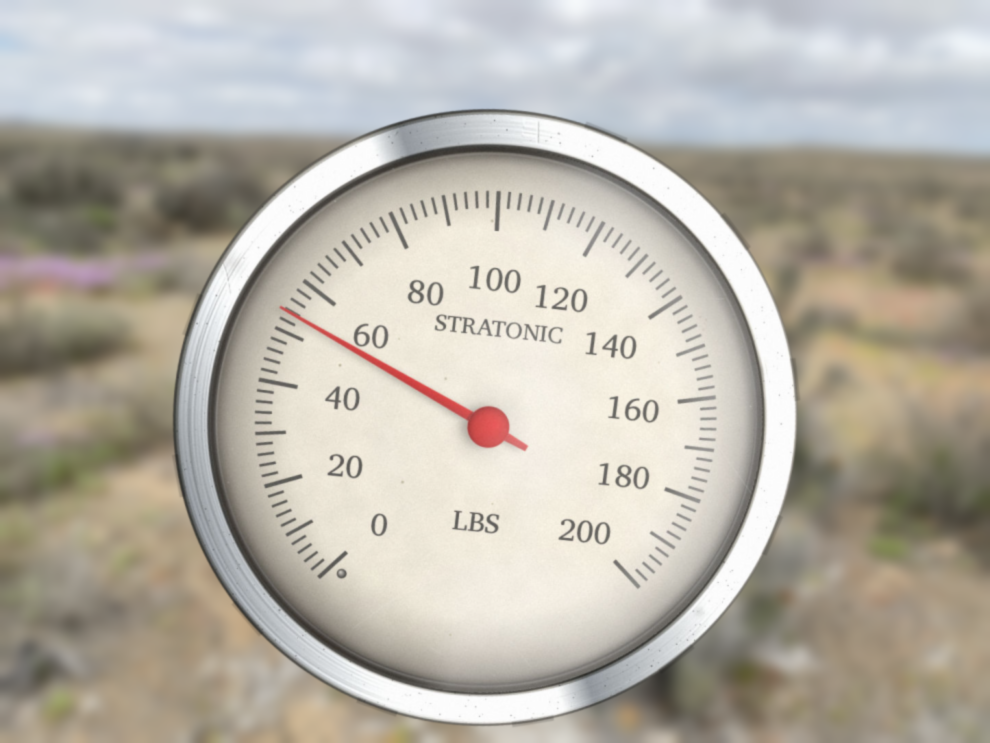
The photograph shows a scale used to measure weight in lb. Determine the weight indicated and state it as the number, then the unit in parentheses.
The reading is 54 (lb)
